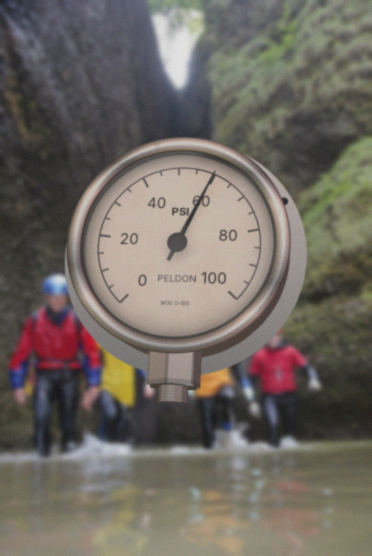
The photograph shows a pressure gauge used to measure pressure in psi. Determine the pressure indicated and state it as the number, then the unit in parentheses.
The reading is 60 (psi)
